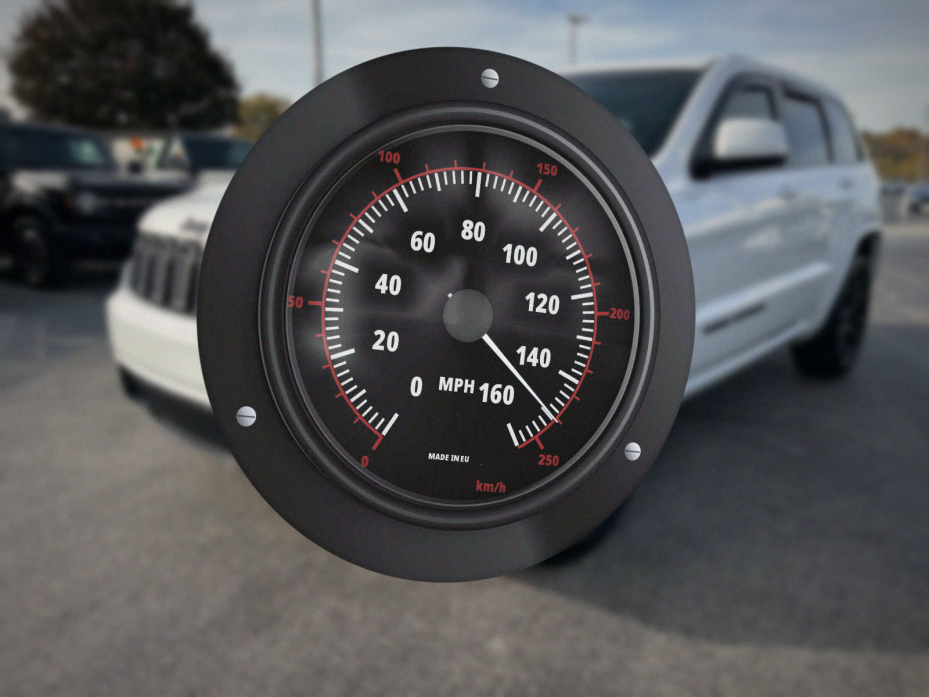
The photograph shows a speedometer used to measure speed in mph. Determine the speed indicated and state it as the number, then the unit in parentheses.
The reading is 150 (mph)
